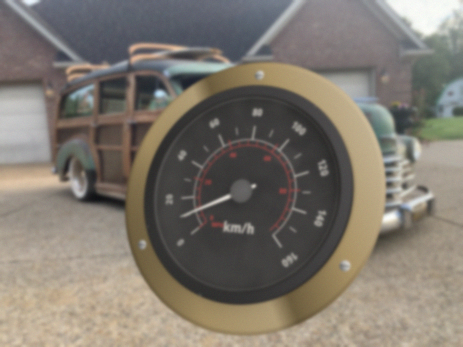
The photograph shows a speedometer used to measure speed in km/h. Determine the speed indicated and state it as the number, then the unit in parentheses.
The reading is 10 (km/h)
